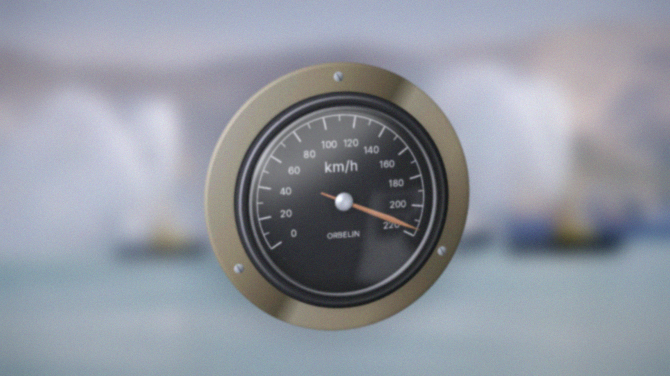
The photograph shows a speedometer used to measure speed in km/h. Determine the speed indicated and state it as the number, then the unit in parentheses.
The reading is 215 (km/h)
